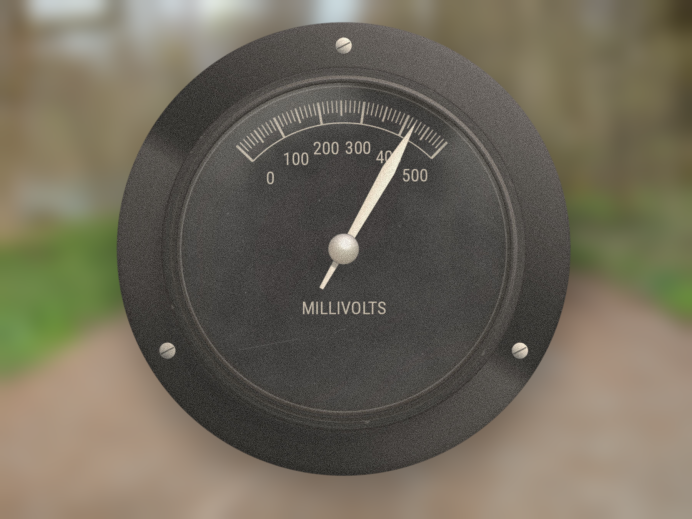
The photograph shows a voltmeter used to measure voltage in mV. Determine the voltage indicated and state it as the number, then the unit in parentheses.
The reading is 420 (mV)
